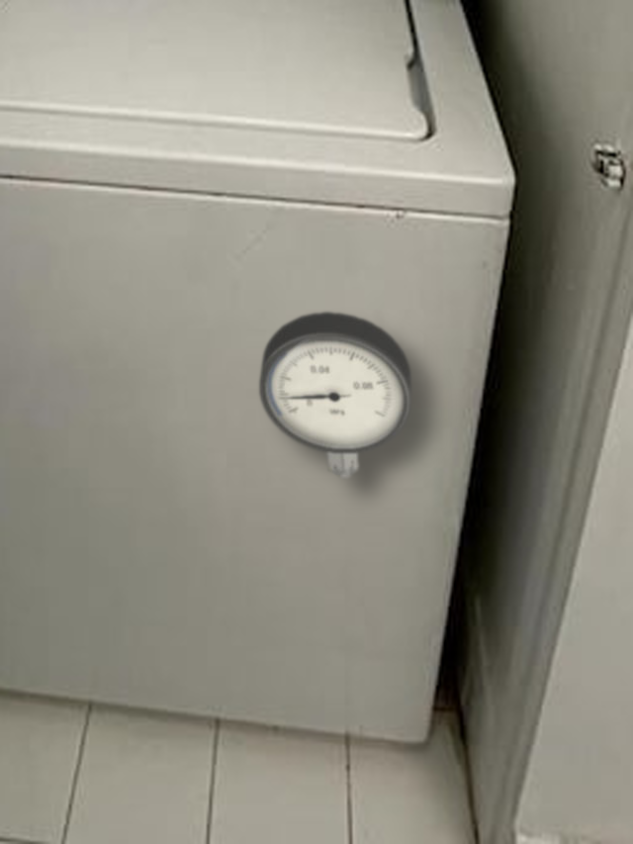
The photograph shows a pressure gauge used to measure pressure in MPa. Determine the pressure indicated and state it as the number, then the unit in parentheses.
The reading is 0.01 (MPa)
